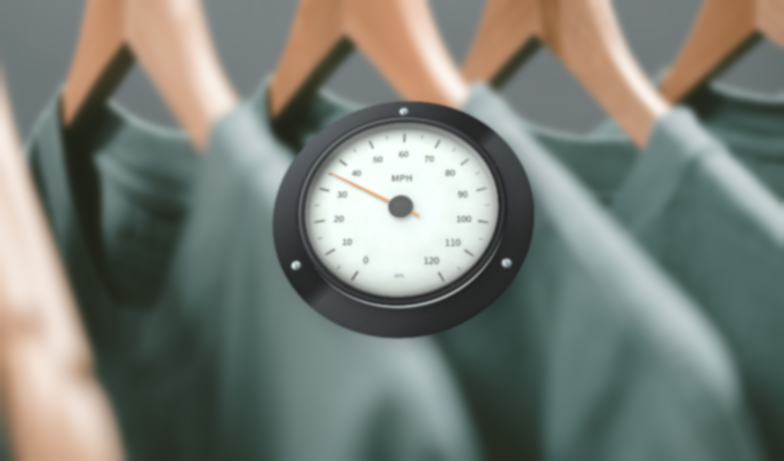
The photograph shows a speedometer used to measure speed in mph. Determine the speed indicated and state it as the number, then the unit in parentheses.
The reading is 35 (mph)
